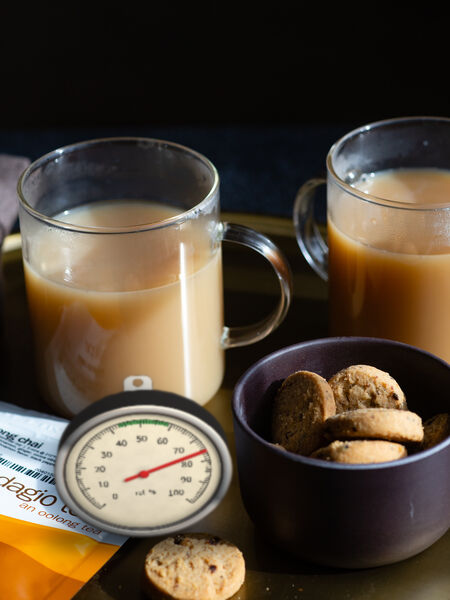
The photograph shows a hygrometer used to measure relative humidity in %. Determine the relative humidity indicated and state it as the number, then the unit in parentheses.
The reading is 75 (%)
